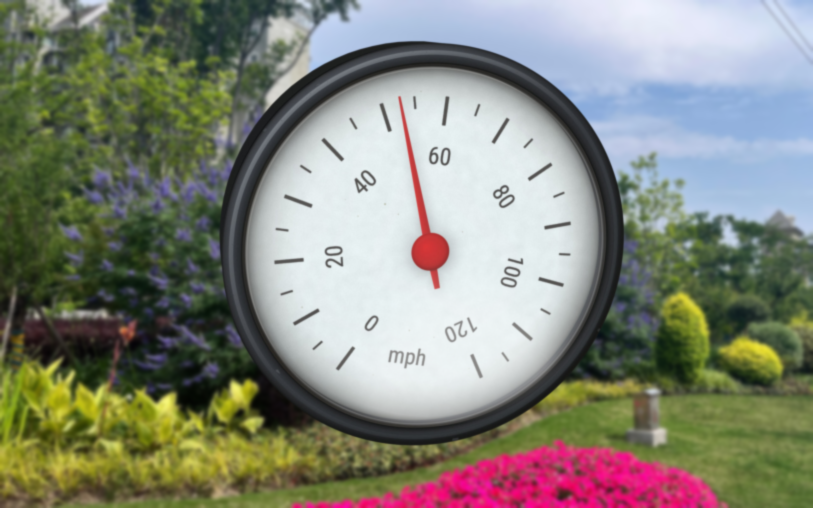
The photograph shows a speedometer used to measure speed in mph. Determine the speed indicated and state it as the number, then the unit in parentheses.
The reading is 52.5 (mph)
